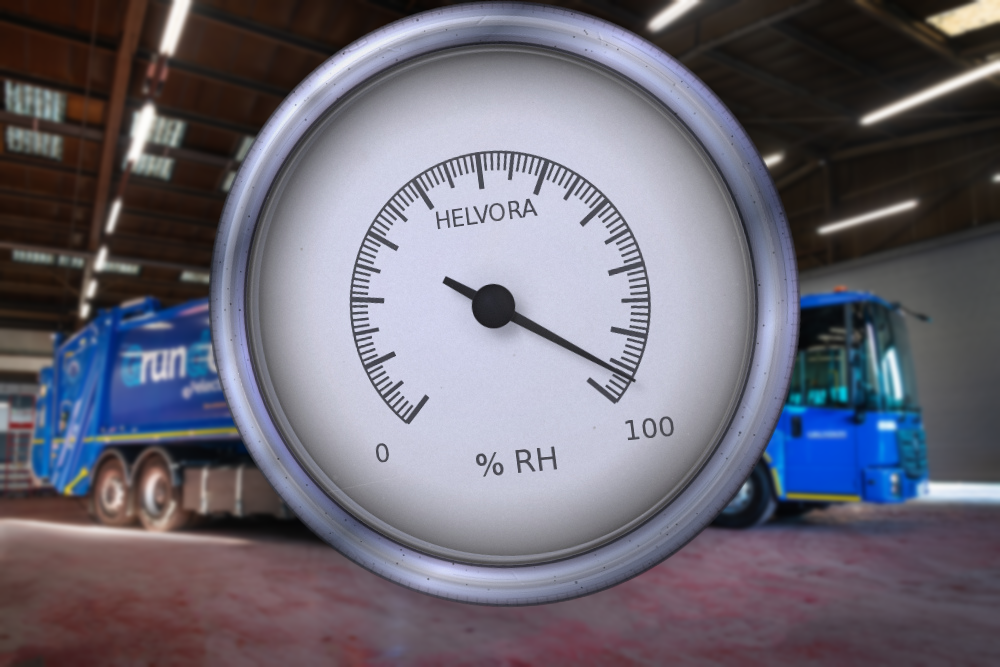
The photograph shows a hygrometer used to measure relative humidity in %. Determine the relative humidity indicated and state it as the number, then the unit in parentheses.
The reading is 96 (%)
